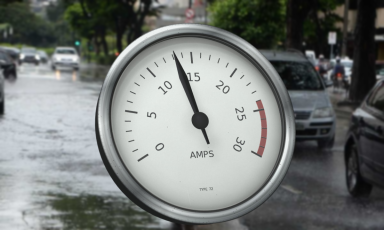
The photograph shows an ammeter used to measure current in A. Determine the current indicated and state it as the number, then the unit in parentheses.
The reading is 13 (A)
